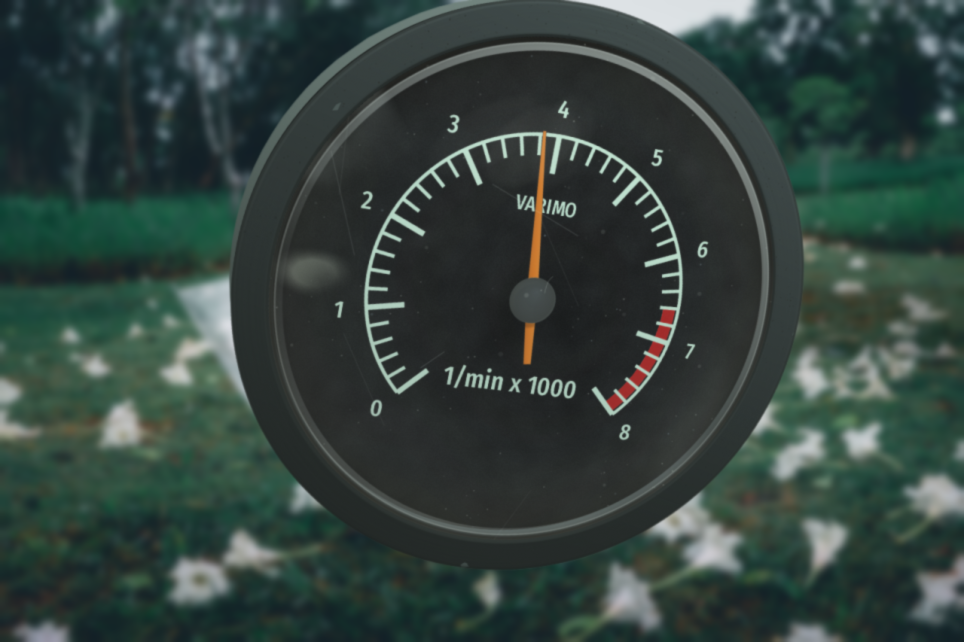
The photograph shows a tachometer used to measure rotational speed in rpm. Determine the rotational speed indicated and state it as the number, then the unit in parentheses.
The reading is 3800 (rpm)
